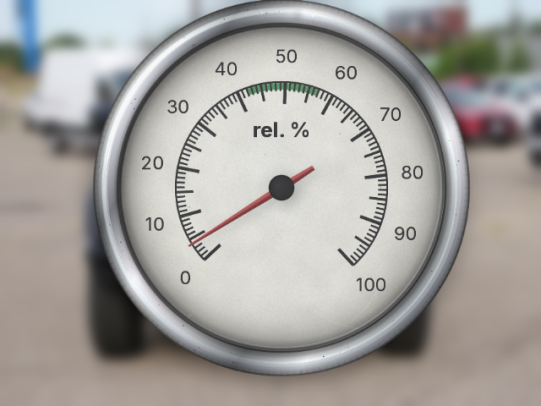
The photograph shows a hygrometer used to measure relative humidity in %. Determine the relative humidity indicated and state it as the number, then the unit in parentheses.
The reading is 4 (%)
